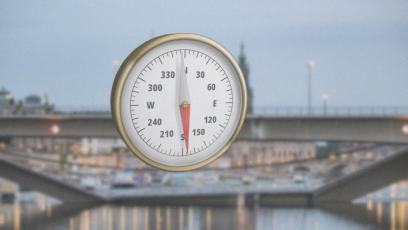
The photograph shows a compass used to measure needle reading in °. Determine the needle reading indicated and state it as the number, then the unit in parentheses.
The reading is 175 (°)
